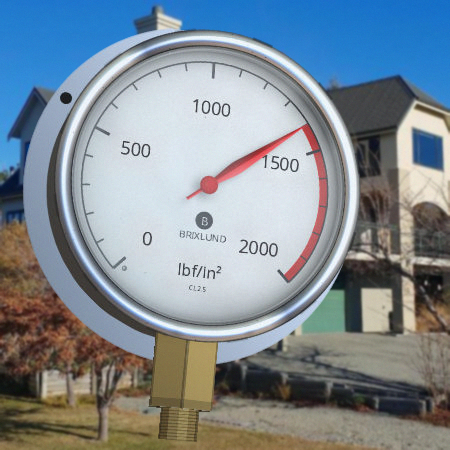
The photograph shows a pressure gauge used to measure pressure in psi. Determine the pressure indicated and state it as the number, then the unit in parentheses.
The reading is 1400 (psi)
